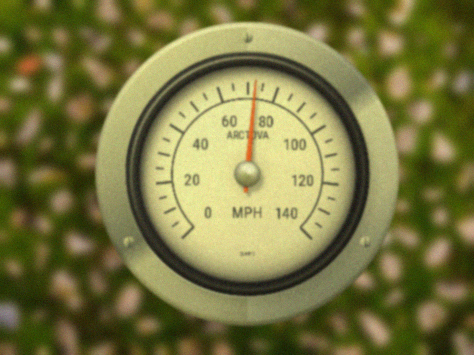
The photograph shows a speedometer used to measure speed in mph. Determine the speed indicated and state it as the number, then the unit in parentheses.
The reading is 72.5 (mph)
